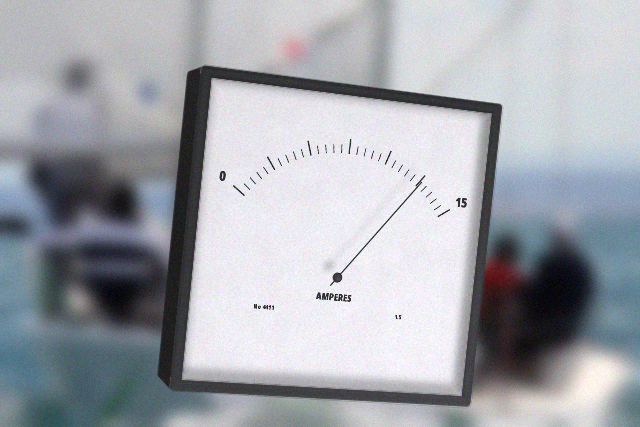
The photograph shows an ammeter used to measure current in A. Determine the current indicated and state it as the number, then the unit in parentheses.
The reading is 12.5 (A)
